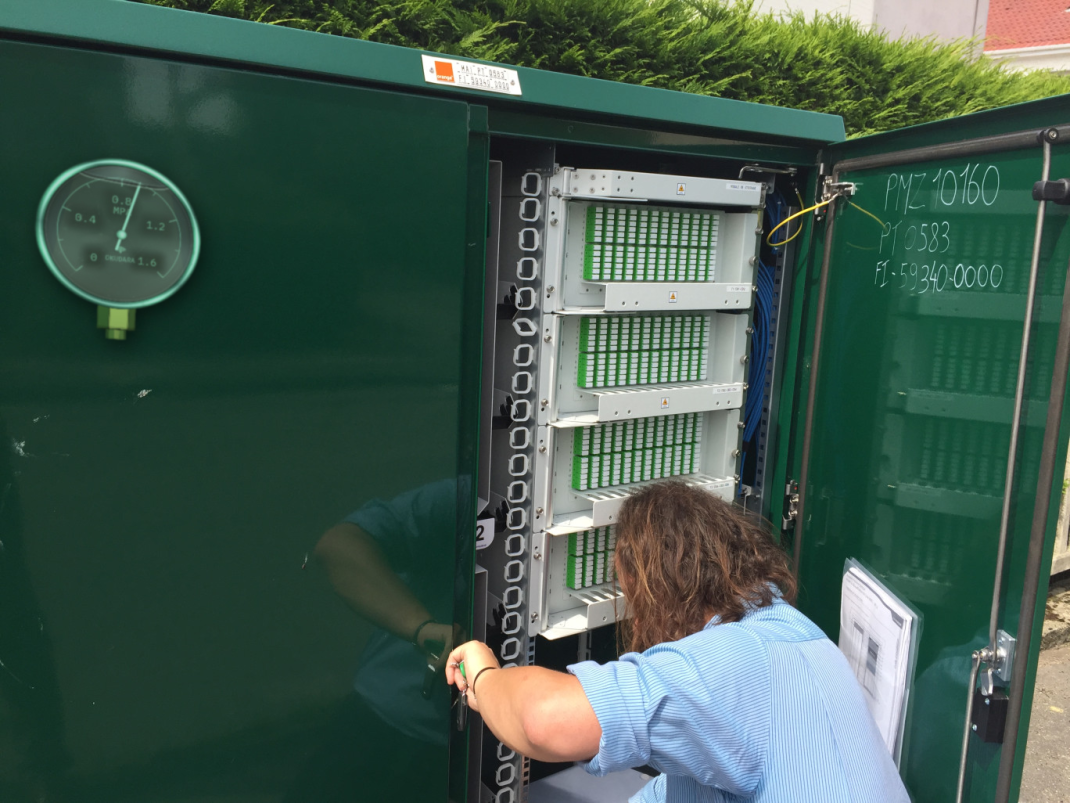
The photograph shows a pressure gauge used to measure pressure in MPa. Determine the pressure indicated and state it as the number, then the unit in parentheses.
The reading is 0.9 (MPa)
